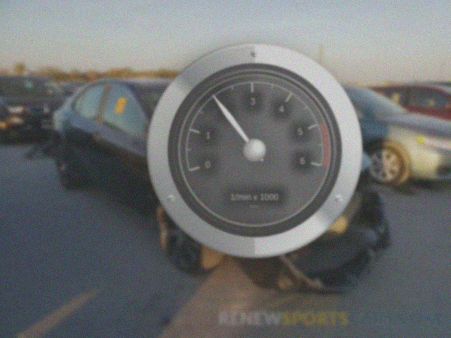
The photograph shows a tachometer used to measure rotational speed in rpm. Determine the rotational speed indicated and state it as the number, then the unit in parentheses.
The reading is 2000 (rpm)
